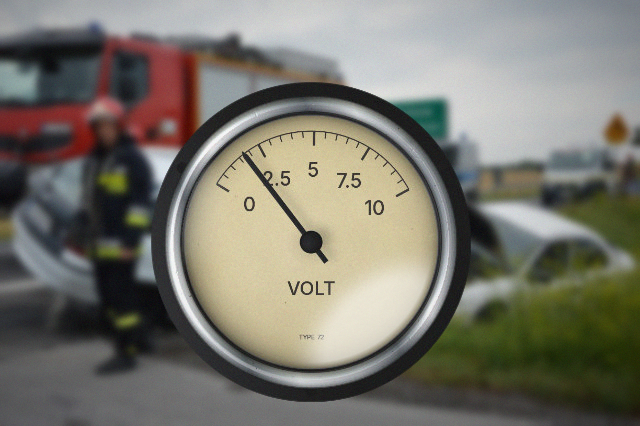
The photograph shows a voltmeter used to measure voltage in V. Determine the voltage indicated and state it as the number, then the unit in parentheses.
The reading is 1.75 (V)
